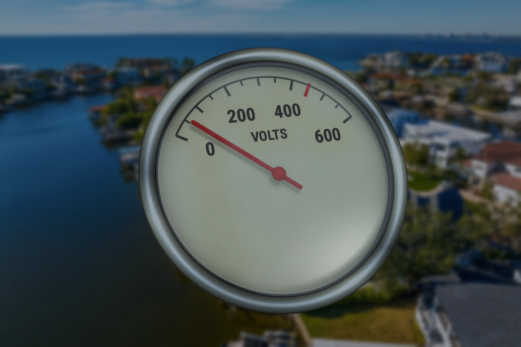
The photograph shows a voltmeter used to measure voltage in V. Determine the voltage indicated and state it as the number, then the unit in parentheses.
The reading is 50 (V)
